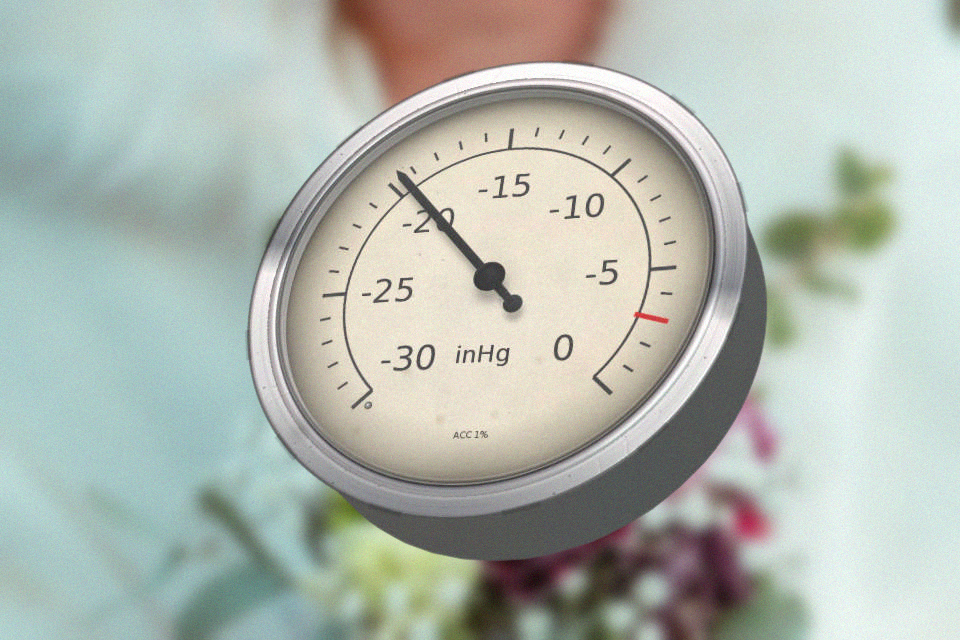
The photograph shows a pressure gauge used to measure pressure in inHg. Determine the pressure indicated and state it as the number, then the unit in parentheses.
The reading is -19.5 (inHg)
